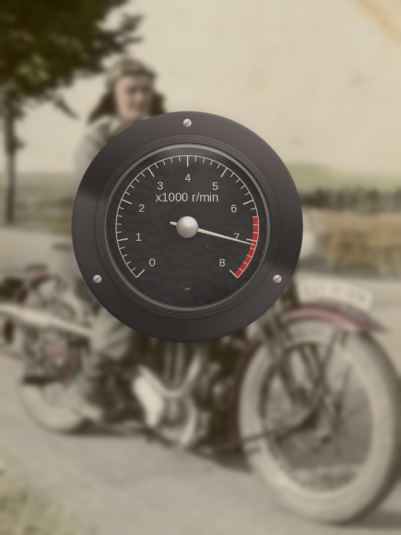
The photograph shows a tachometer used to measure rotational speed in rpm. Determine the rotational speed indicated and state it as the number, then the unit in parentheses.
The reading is 7100 (rpm)
